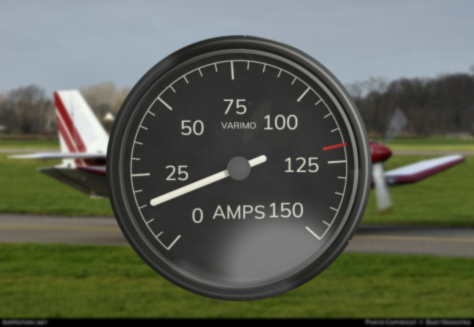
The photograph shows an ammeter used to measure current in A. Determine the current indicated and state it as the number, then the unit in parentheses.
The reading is 15 (A)
